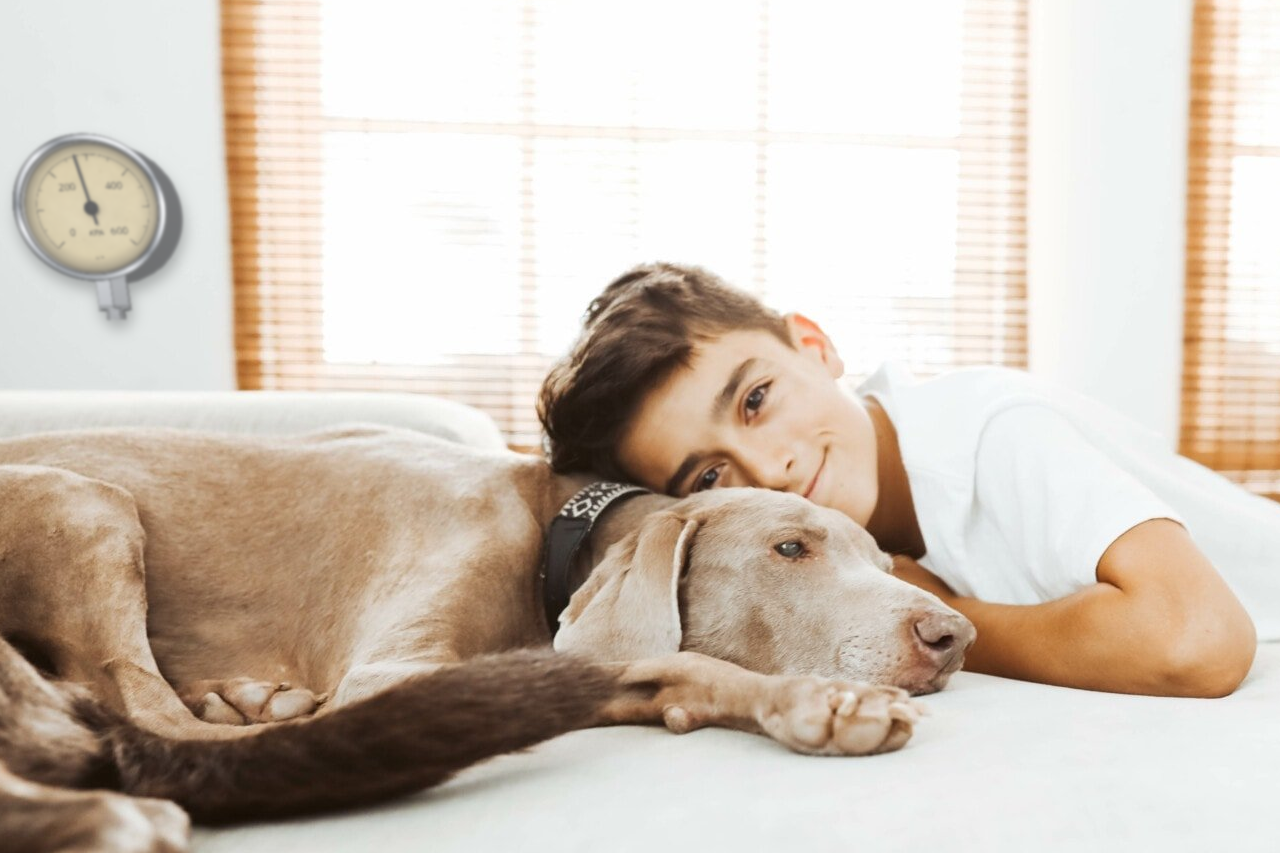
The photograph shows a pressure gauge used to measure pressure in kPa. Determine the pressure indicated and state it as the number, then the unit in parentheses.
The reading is 275 (kPa)
